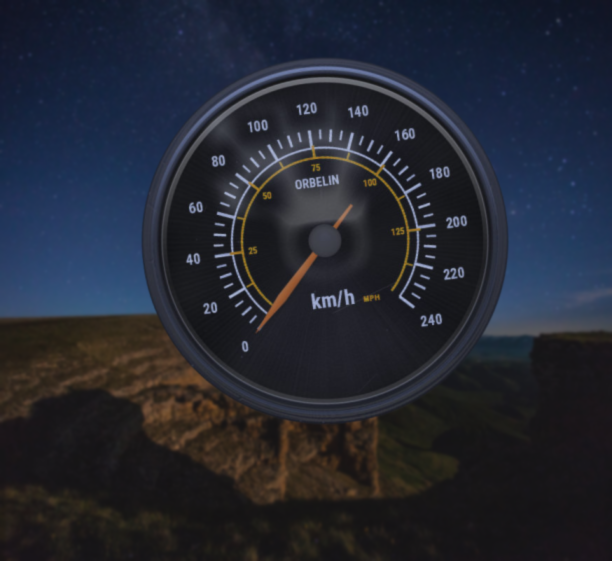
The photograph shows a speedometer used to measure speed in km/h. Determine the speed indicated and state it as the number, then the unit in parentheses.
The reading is 0 (km/h)
